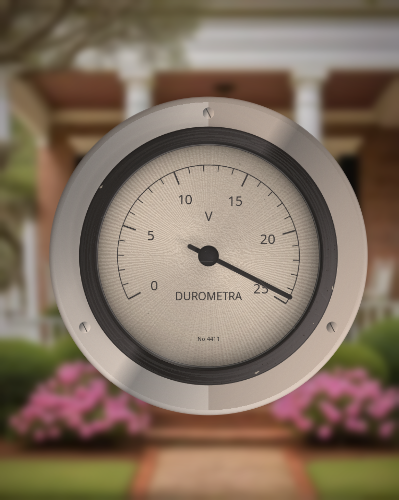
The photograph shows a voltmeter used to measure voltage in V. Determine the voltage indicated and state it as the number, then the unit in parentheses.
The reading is 24.5 (V)
